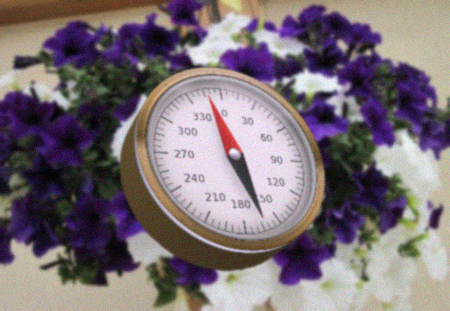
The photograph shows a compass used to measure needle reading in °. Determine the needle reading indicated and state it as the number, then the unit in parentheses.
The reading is 345 (°)
